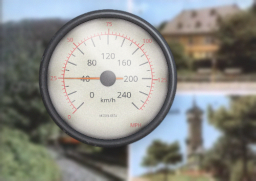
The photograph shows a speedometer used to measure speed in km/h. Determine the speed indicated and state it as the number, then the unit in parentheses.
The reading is 40 (km/h)
